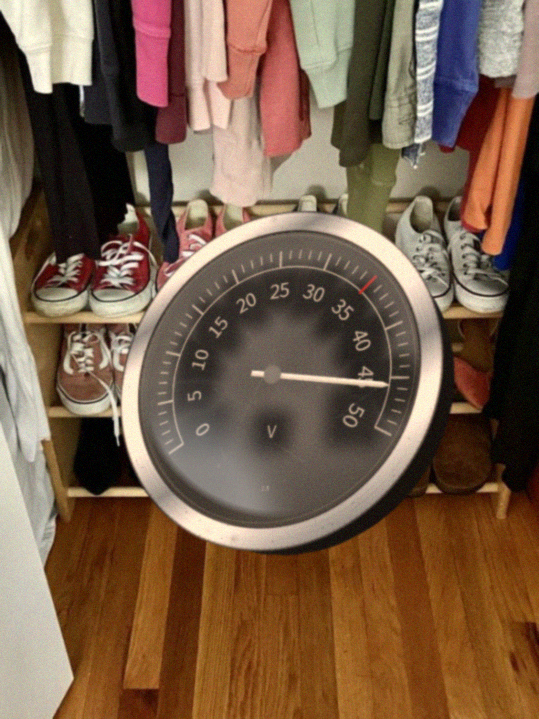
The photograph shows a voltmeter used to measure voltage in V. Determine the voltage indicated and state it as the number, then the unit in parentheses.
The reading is 46 (V)
